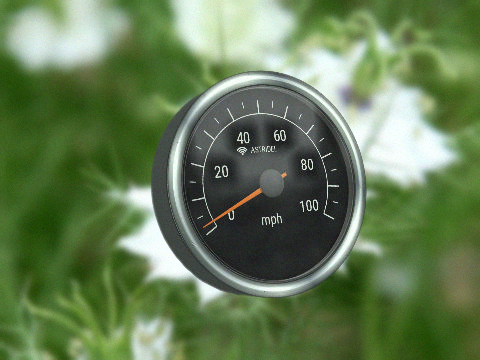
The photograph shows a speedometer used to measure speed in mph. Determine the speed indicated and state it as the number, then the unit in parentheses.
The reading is 2.5 (mph)
